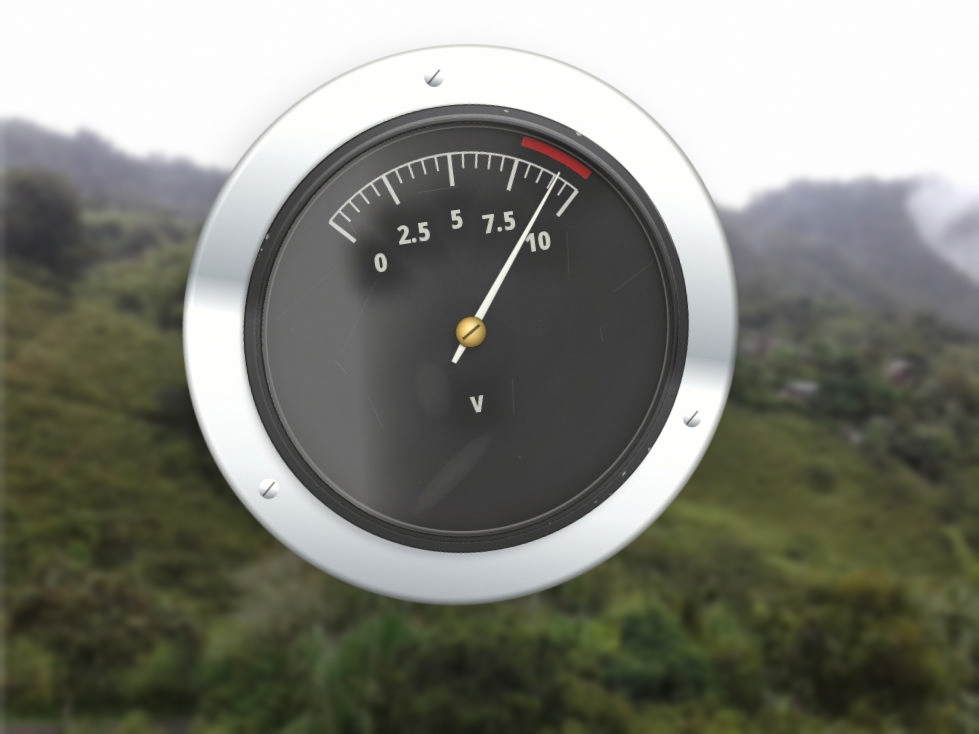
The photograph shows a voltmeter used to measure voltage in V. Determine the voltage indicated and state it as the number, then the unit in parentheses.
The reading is 9 (V)
